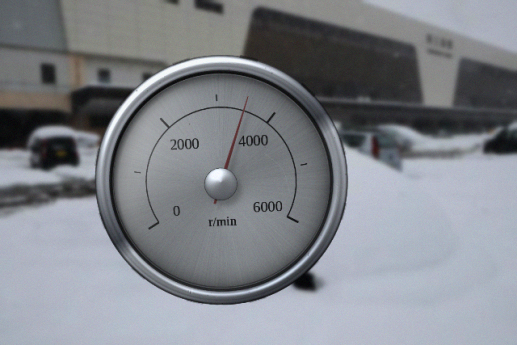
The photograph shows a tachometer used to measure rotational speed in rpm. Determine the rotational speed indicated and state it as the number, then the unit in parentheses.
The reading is 3500 (rpm)
